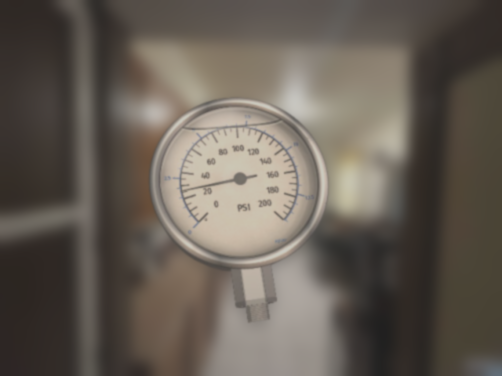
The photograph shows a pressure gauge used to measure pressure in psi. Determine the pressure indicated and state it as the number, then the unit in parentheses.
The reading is 25 (psi)
